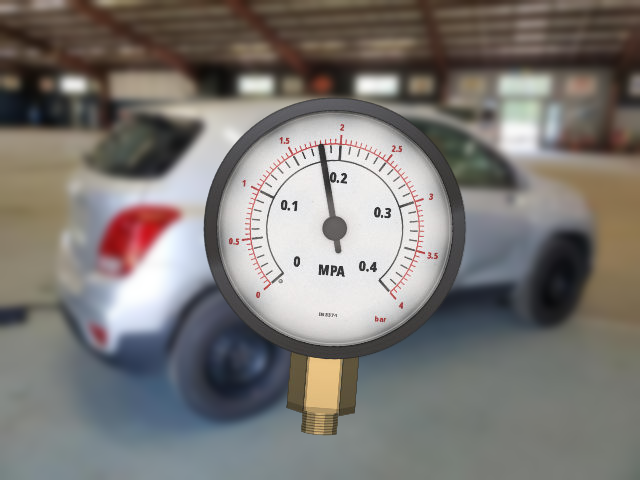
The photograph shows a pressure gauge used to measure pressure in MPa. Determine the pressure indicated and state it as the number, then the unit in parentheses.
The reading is 0.18 (MPa)
